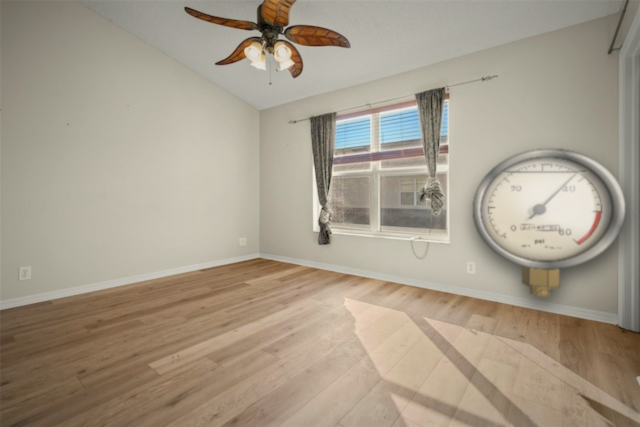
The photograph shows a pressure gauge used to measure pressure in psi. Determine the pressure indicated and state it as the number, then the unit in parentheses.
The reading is 38 (psi)
